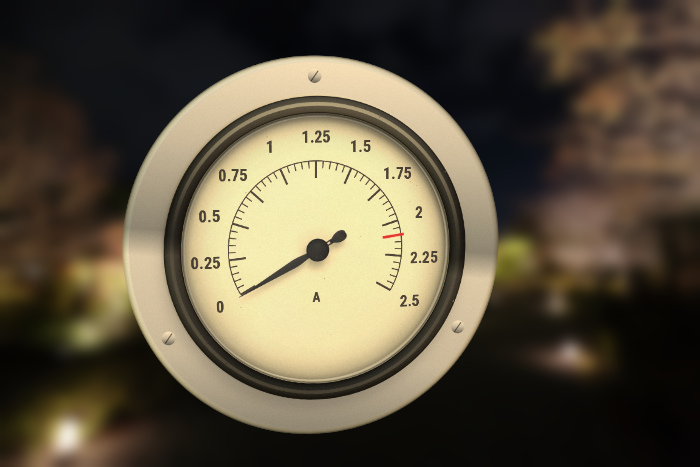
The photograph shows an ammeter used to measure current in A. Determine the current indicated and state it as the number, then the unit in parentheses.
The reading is 0 (A)
